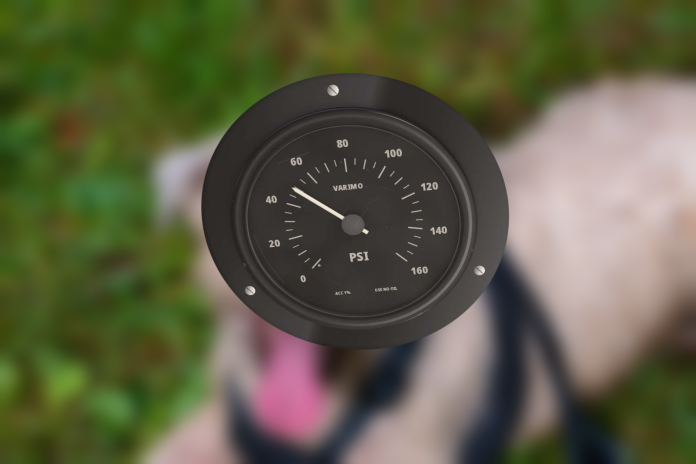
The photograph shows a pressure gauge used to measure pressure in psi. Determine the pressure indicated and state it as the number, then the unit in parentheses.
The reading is 50 (psi)
